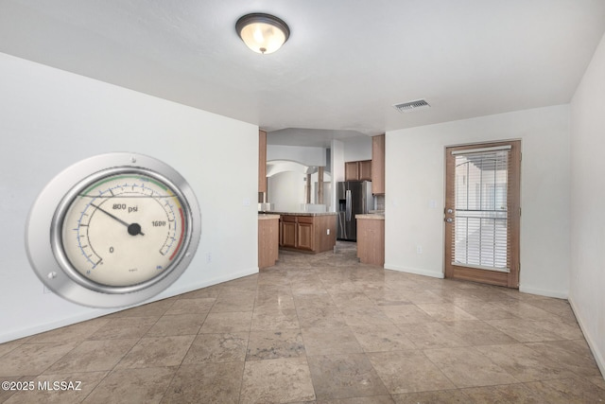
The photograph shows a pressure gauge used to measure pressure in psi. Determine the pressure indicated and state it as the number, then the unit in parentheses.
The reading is 600 (psi)
